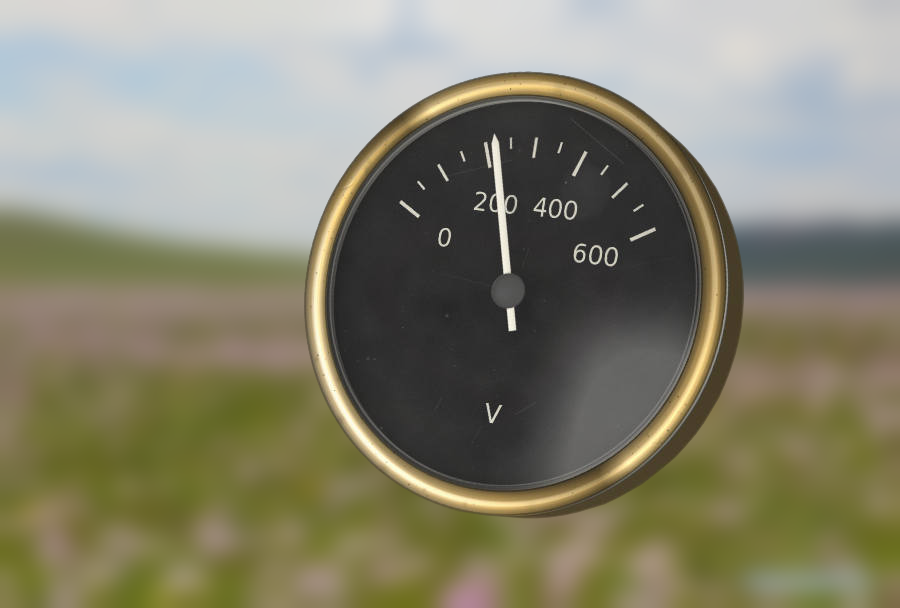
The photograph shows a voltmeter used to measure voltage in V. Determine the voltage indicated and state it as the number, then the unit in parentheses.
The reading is 225 (V)
